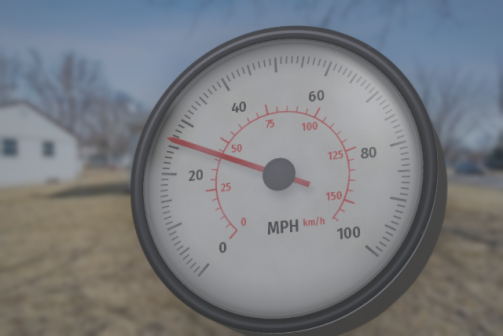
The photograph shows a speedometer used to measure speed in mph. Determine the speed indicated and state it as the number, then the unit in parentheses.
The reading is 26 (mph)
